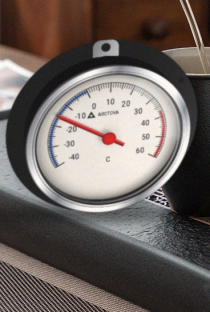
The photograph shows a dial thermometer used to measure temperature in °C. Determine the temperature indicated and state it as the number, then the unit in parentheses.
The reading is -15 (°C)
